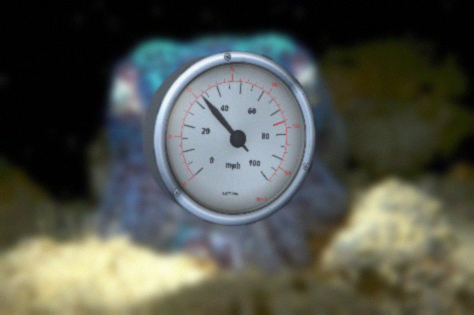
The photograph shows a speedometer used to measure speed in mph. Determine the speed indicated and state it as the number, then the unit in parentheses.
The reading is 32.5 (mph)
